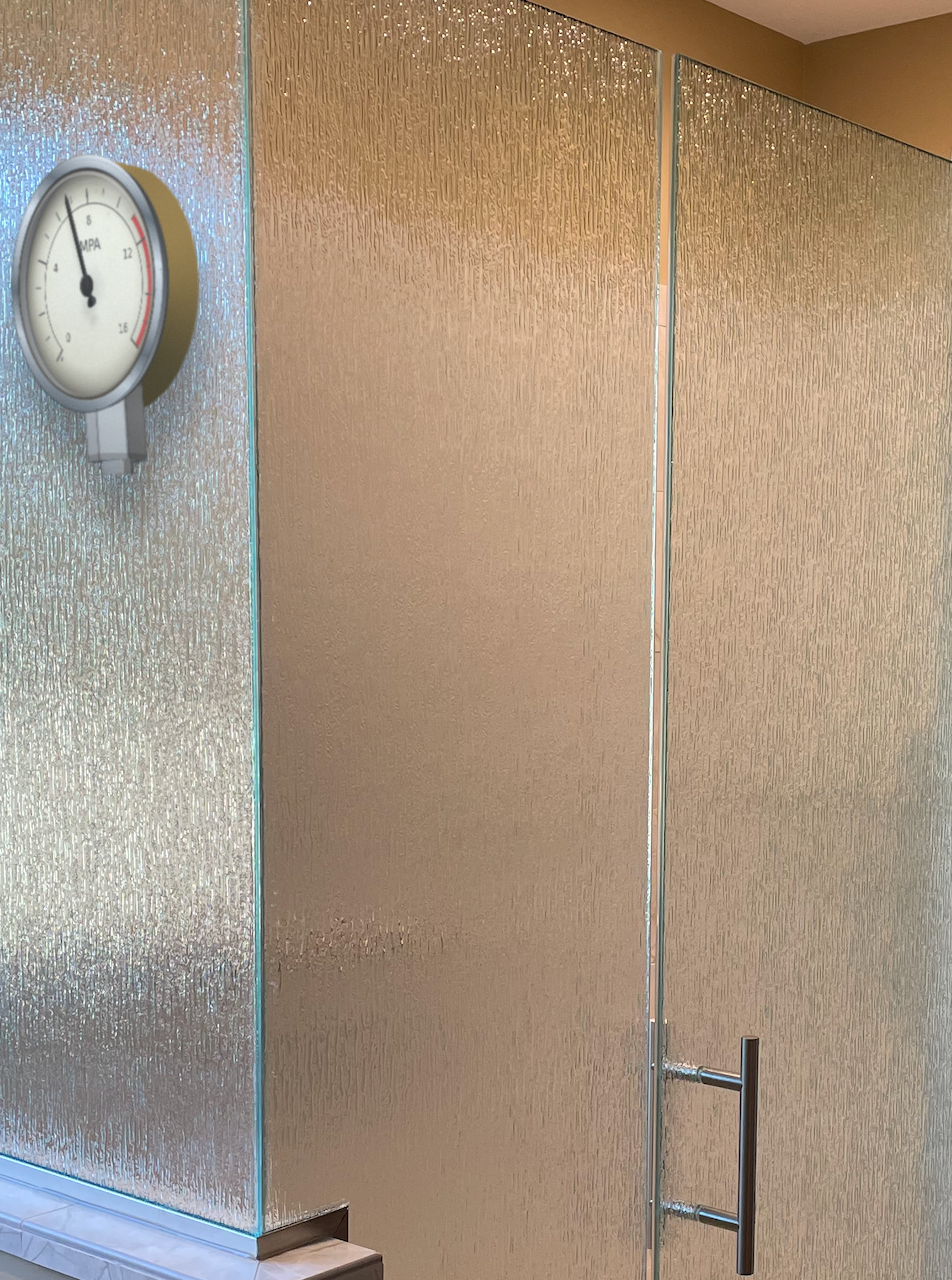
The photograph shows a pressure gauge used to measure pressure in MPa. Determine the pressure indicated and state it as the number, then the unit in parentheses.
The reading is 7 (MPa)
